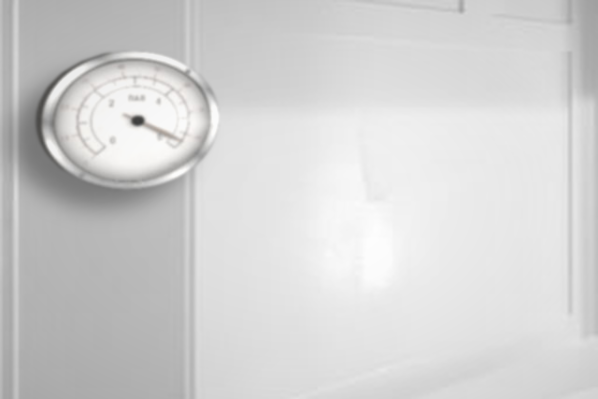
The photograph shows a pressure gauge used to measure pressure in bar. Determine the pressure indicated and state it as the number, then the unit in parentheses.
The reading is 5.75 (bar)
